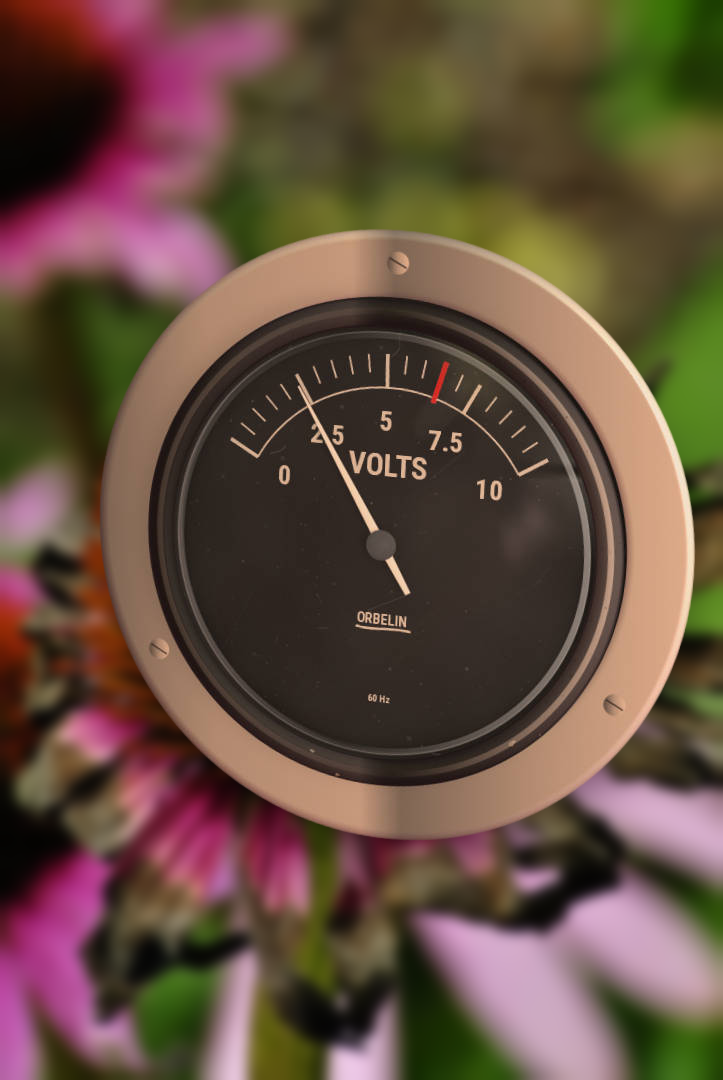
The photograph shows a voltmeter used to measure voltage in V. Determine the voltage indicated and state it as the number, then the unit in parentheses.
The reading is 2.5 (V)
